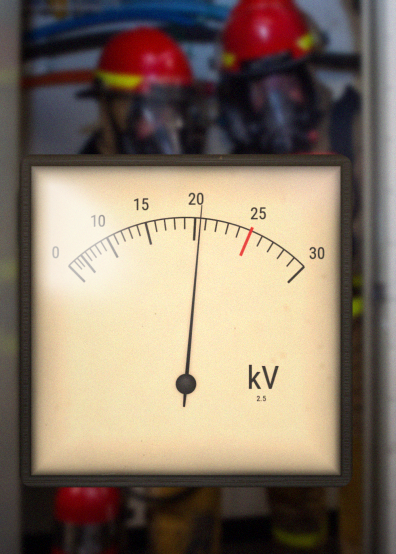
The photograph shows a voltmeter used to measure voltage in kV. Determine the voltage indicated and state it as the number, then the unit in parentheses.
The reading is 20.5 (kV)
